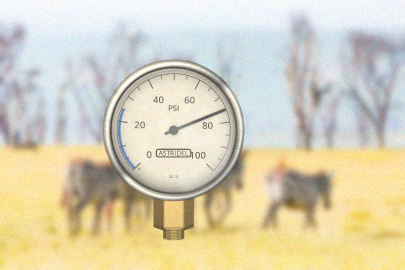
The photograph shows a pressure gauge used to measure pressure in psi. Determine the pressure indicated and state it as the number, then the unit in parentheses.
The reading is 75 (psi)
